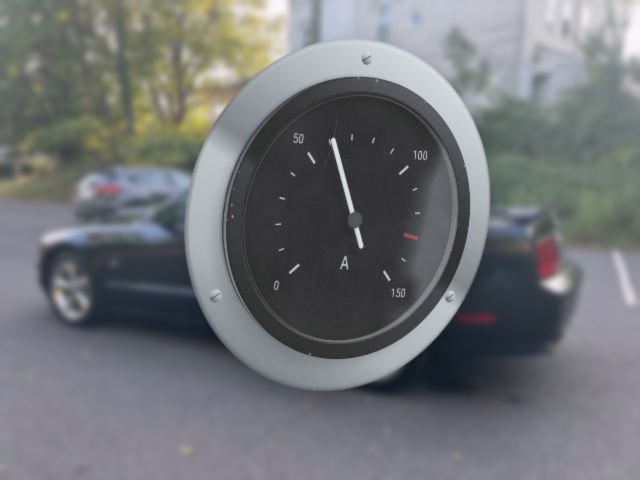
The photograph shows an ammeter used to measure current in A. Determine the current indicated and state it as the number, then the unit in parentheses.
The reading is 60 (A)
